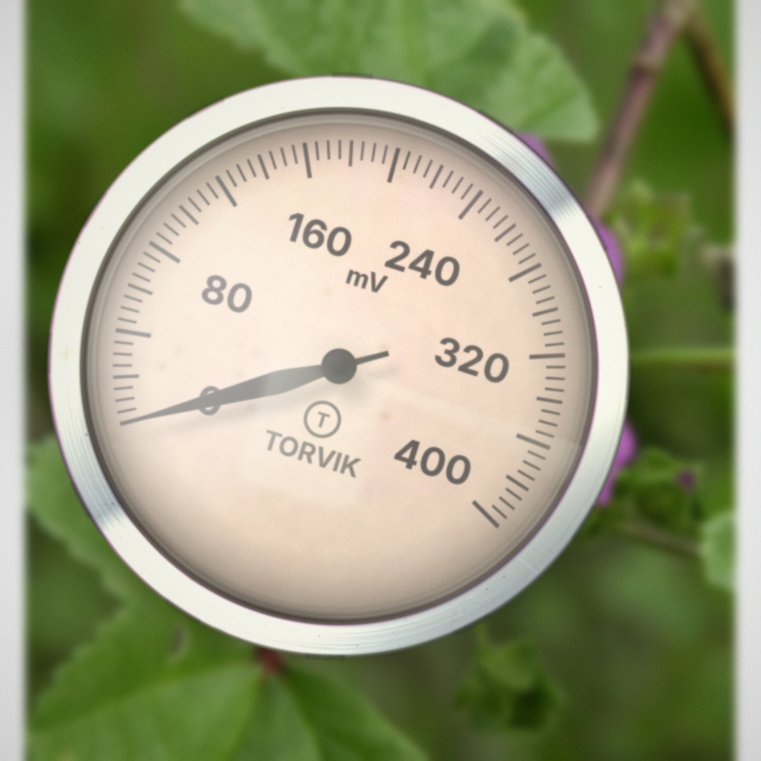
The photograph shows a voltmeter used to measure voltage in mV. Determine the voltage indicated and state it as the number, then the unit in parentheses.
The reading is 0 (mV)
